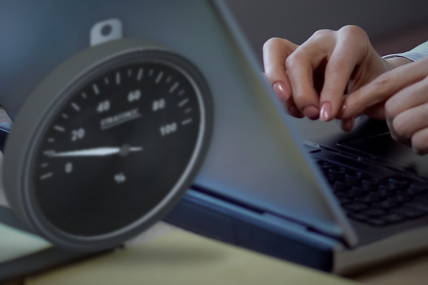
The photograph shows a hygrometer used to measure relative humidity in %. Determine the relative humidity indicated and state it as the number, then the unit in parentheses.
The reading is 10 (%)
